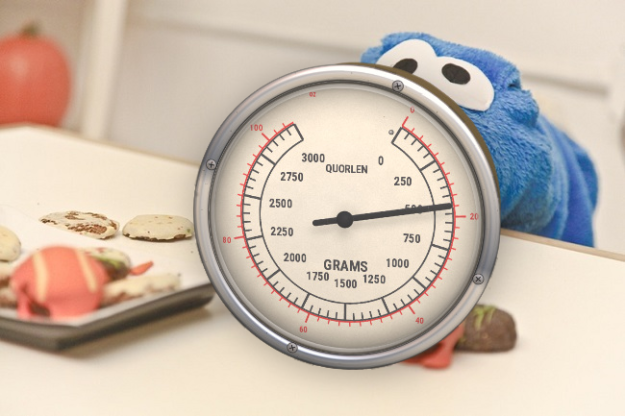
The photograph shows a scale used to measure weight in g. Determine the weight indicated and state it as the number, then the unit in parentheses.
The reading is 500 (g)
